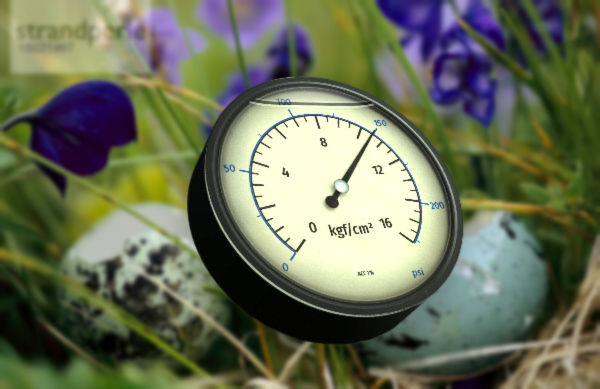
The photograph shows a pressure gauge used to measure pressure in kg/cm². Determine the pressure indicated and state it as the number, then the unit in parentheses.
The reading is 10.5 (kg/cm²)
